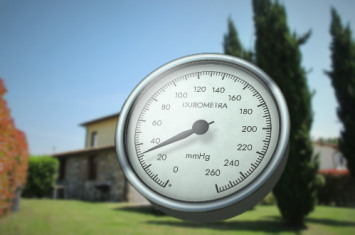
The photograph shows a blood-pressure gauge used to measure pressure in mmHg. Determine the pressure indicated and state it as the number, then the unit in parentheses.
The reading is 30 (mmHg)
